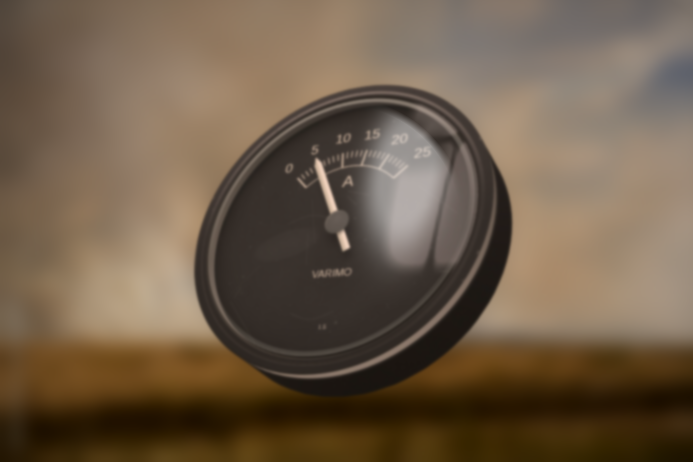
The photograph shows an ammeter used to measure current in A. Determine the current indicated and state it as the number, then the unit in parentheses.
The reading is 5 (A)
